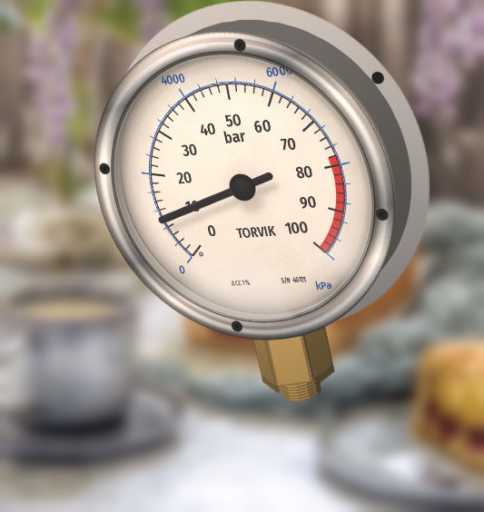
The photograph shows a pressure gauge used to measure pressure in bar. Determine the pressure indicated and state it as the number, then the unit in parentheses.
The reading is 10 (bar)
